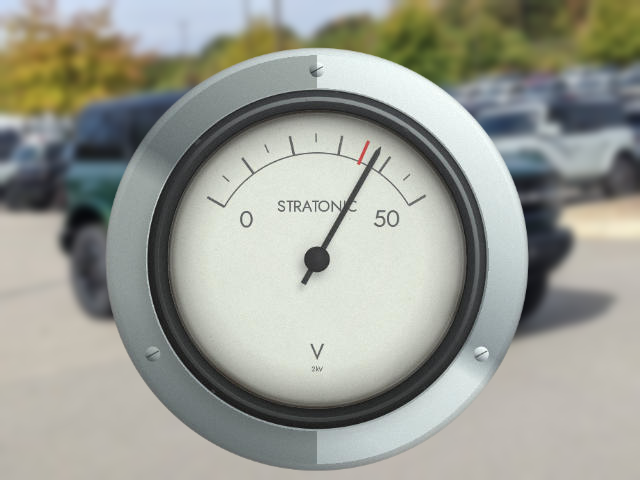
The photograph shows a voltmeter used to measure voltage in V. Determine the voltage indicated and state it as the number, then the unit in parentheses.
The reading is 37.5 (V)
